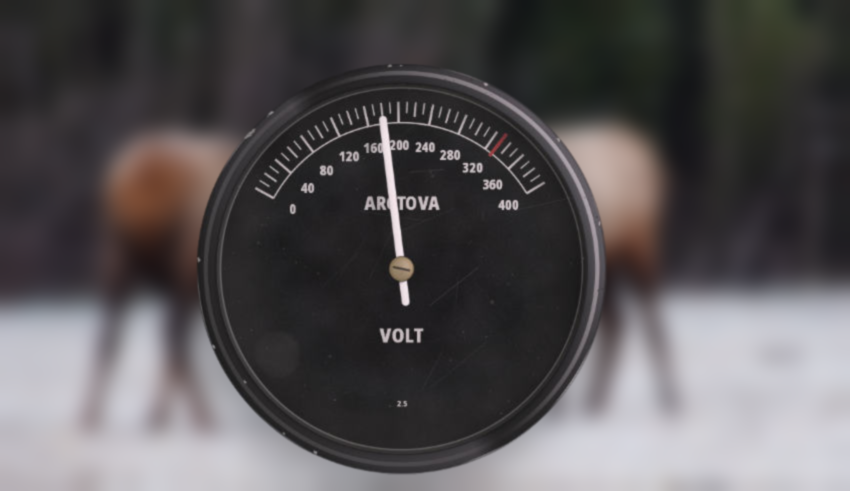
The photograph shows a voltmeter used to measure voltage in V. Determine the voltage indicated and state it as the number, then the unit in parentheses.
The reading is 180 (V)
